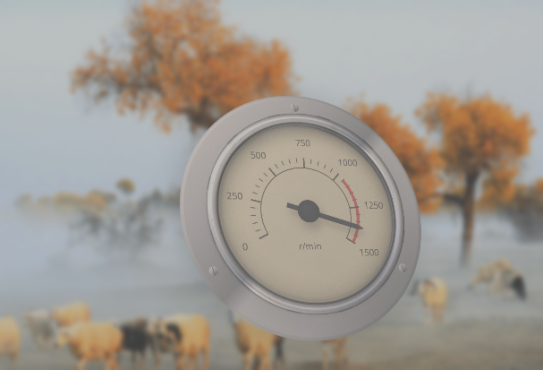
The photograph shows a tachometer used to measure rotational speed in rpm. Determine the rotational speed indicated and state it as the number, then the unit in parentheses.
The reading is 1400 (rpm)
